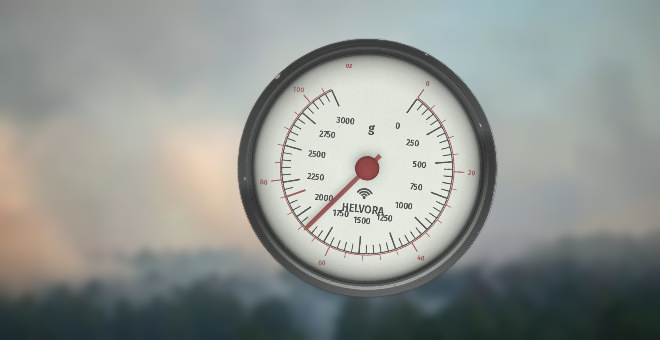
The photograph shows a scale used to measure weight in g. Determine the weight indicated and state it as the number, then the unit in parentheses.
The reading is 1900 (g)
